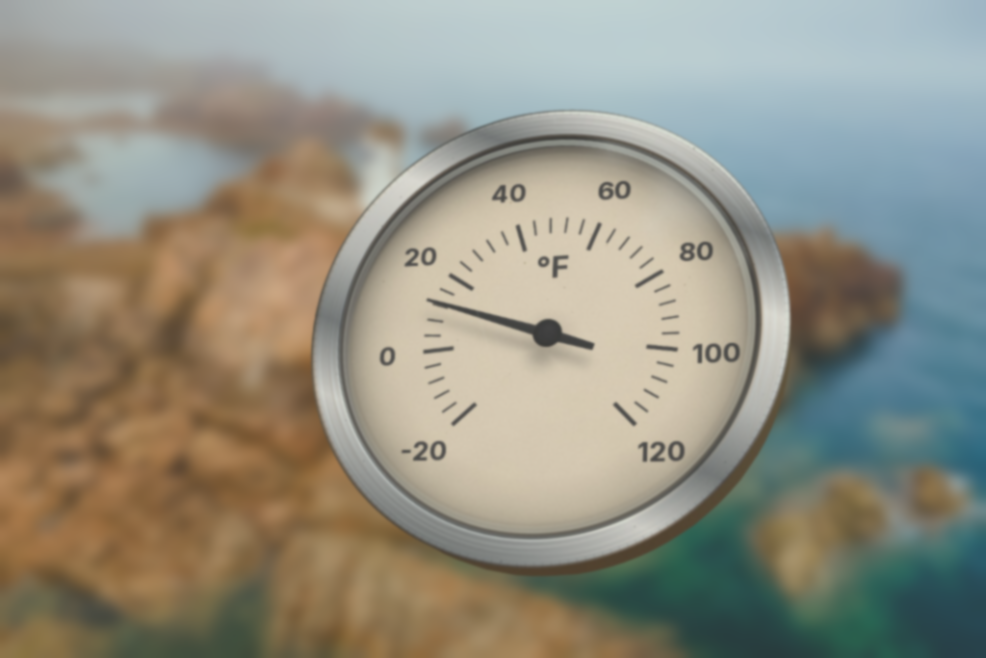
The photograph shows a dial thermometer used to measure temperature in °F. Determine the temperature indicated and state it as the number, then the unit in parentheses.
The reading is 12 (°F)
